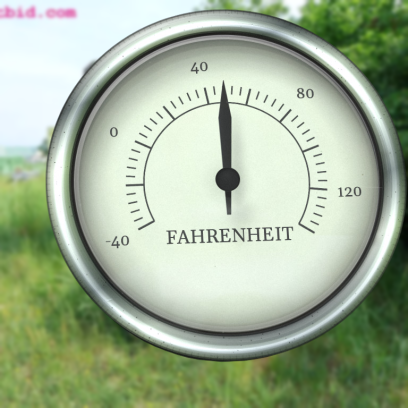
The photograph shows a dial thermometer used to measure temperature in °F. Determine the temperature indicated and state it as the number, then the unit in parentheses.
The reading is 48 (°F)
